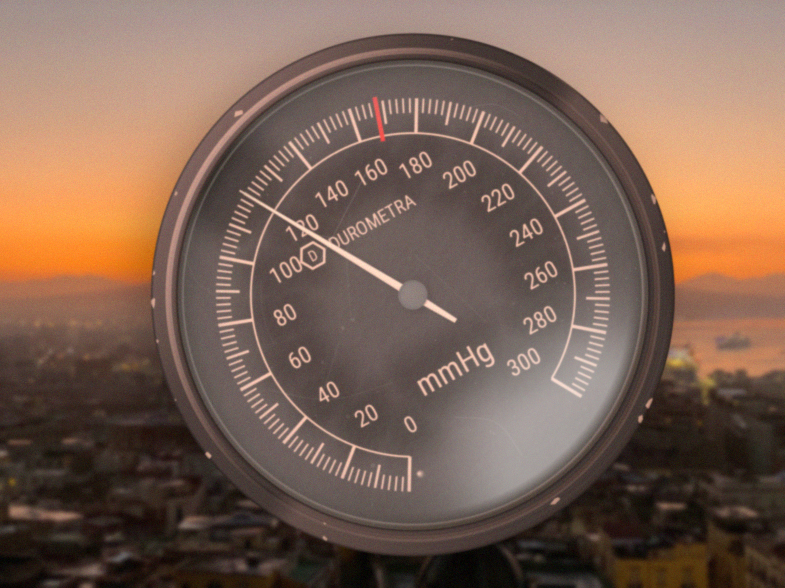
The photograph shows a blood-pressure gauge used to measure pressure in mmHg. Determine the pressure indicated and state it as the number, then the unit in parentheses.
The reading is 120 (mmHg)
